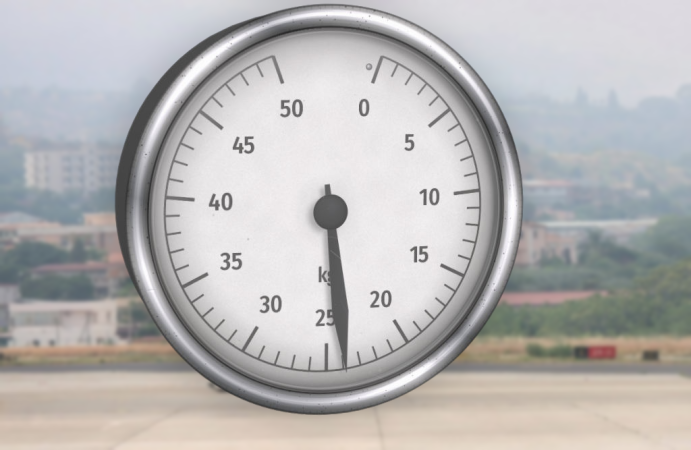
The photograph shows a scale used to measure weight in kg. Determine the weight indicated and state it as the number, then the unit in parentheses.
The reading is 24 (kg)
